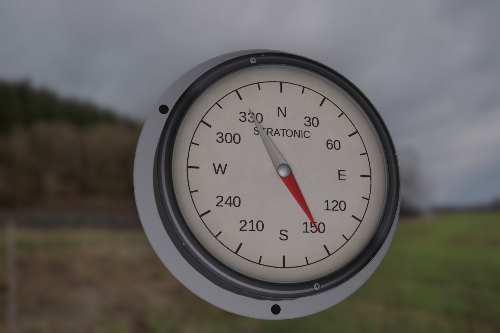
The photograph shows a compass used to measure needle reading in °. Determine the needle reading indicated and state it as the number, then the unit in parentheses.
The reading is 150 (°)
